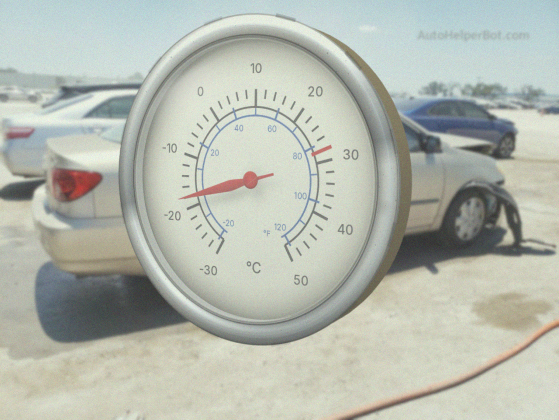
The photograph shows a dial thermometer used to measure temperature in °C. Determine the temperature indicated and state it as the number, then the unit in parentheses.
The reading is -18 (°C)
